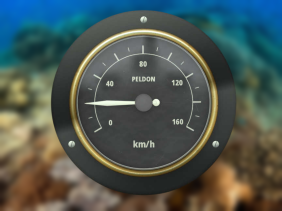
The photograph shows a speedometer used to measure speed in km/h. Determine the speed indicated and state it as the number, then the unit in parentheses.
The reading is 20 (km/h)
